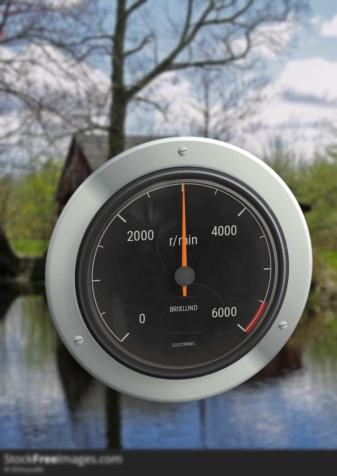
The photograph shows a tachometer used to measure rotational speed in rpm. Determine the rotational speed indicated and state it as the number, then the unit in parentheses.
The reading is 3000 (rpm)
